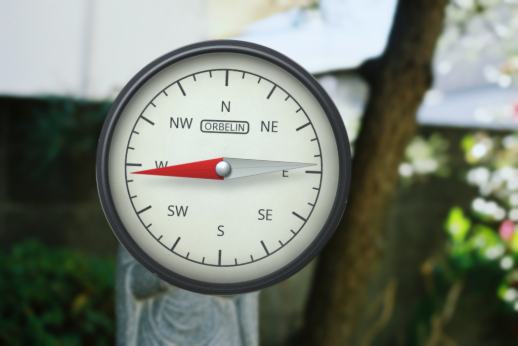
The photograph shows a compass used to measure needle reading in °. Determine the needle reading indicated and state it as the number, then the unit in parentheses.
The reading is 265 (°)
